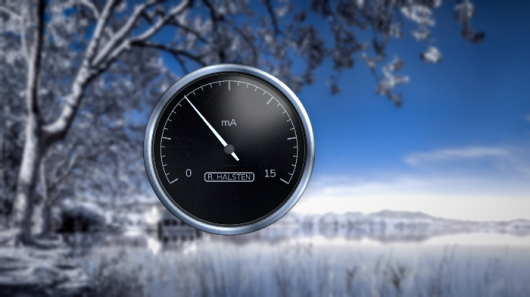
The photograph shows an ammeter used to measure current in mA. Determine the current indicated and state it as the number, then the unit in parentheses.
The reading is 5 (mA)
